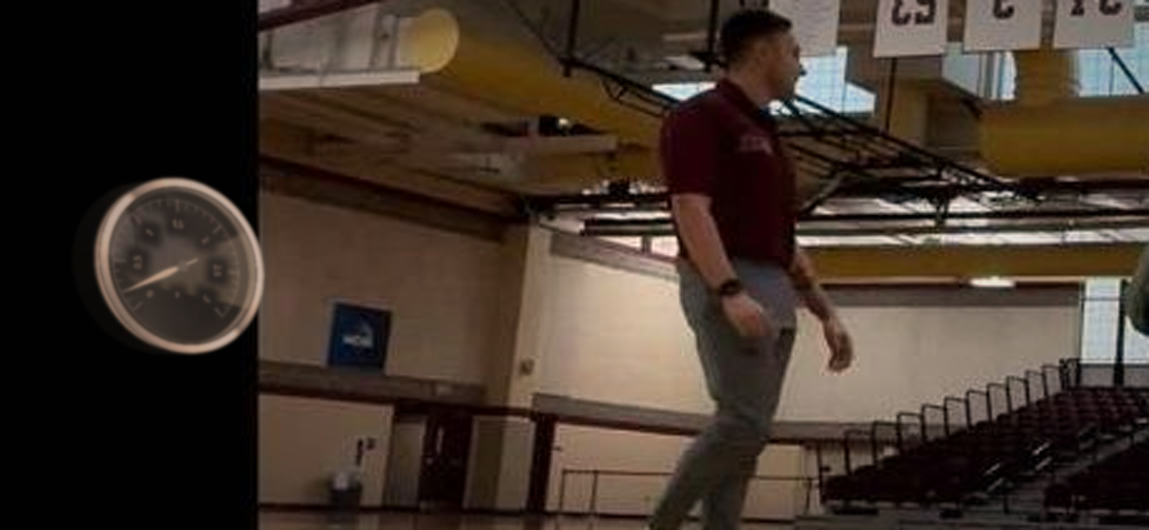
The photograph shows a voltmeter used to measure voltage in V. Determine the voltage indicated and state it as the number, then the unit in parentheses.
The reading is 0.2 (V)
